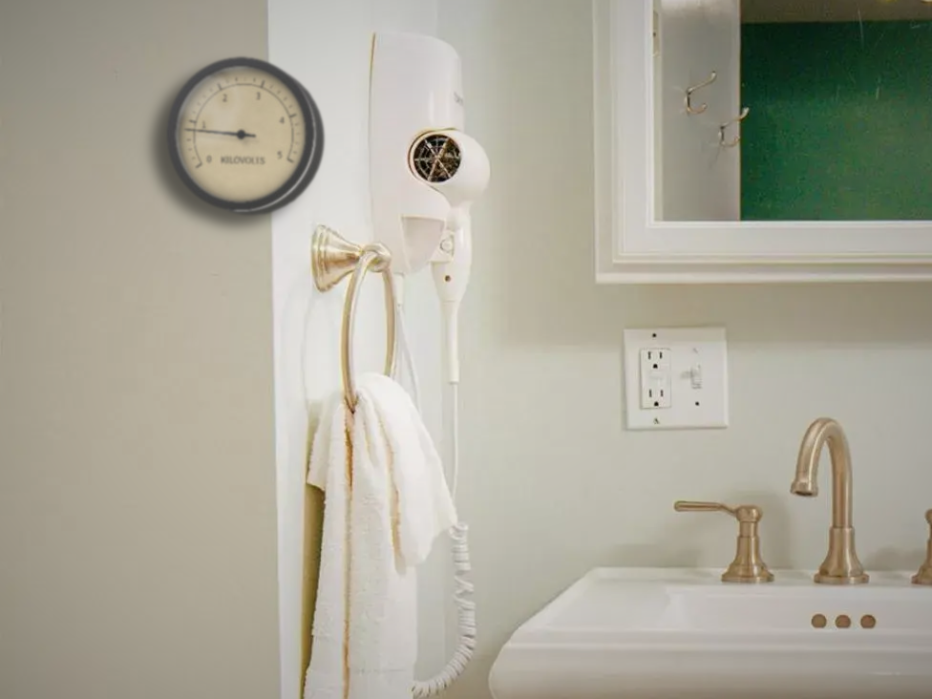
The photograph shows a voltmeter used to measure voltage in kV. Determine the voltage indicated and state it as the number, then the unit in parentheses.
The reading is 0.8 (kV)
